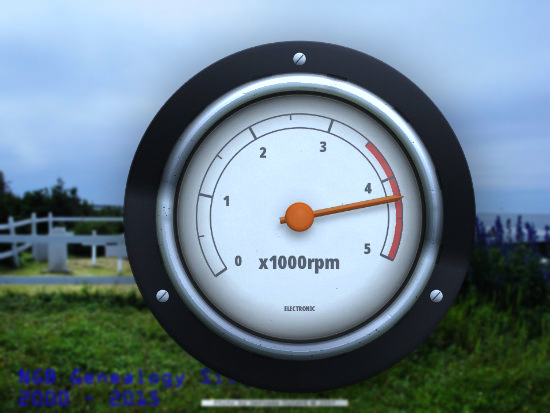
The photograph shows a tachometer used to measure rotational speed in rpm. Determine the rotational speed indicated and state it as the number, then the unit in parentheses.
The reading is 4250 (rpm)
